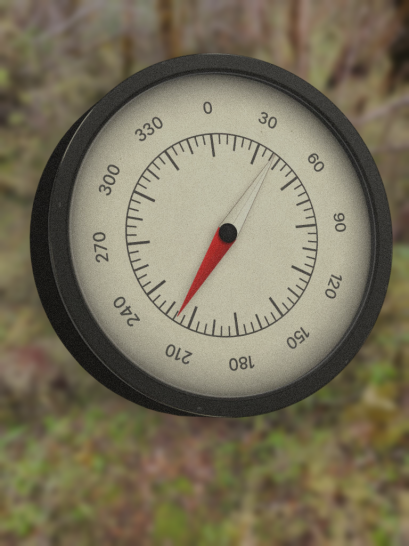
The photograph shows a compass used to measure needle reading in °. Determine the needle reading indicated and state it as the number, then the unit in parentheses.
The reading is 220 (°)
